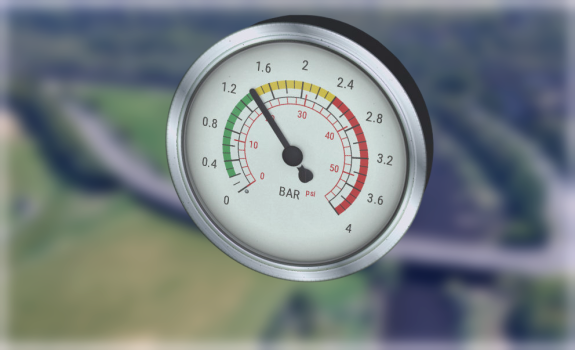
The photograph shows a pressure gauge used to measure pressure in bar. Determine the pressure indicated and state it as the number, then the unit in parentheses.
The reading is 1.4 (bar)
